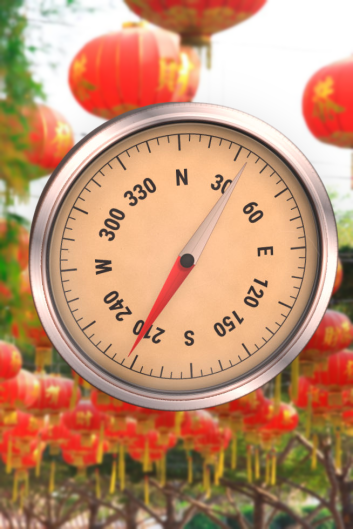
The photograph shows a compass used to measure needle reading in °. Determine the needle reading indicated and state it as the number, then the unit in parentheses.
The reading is 215 (°)
